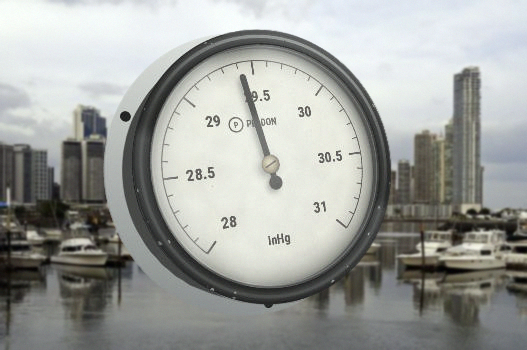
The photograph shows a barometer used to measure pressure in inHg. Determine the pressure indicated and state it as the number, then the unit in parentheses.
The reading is 29.4 (inHg)
